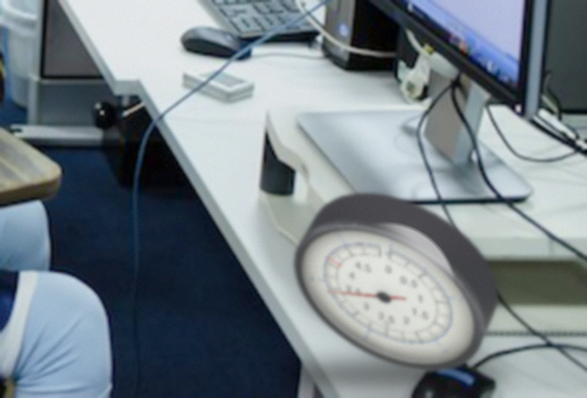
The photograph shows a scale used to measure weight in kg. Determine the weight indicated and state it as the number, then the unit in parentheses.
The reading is 3.5 (kg)
